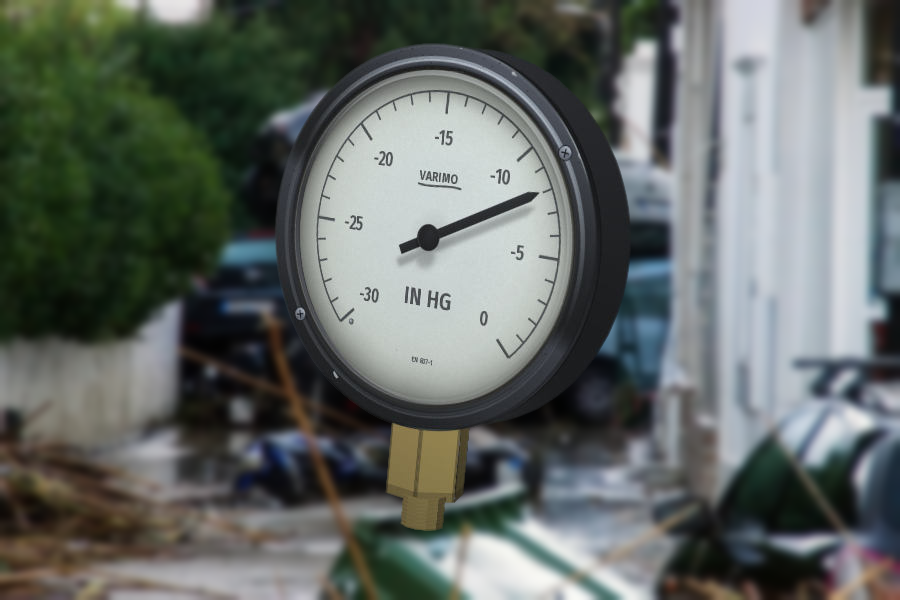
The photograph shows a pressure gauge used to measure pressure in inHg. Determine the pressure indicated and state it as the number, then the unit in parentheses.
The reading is -8 (inHg)
